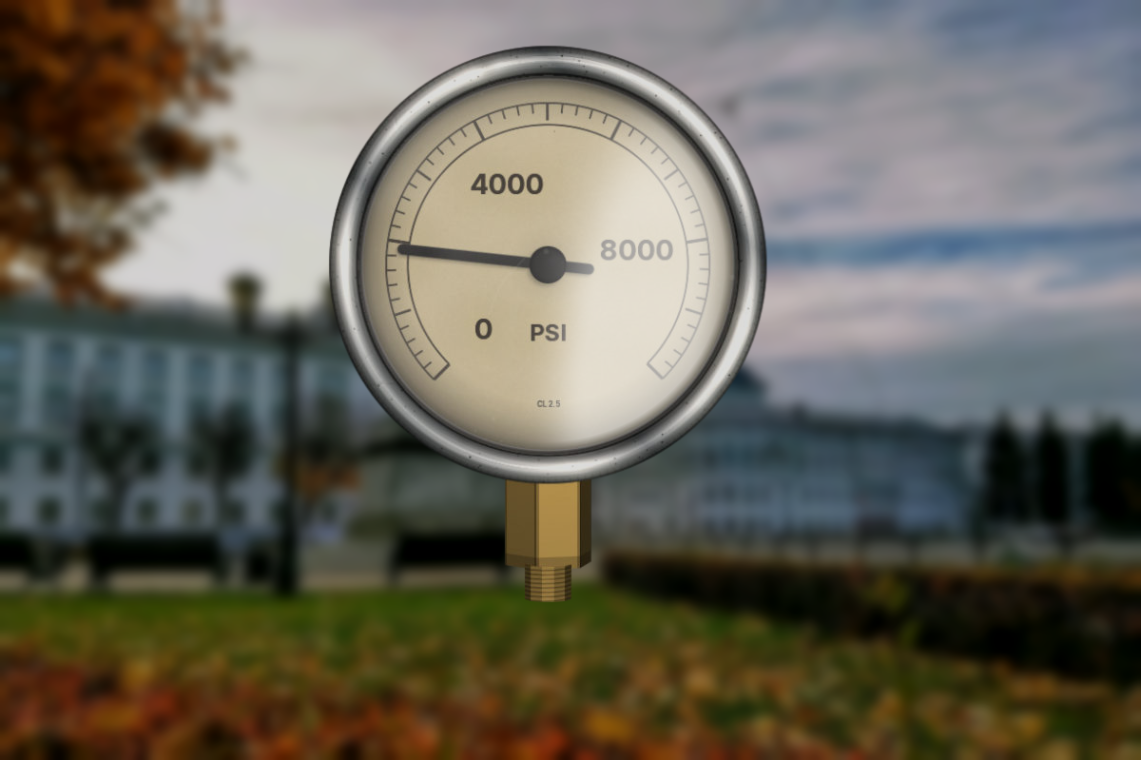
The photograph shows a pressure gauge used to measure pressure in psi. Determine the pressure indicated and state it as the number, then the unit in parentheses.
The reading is 1900 (psi)
